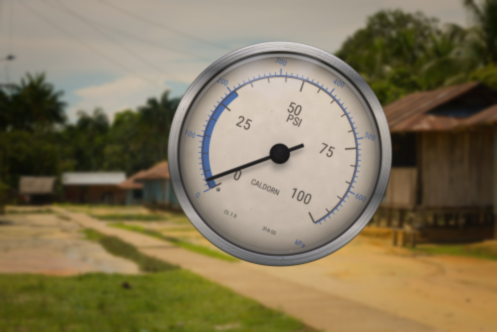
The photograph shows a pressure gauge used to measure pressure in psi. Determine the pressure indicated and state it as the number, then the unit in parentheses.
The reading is 2.5 (psi)
